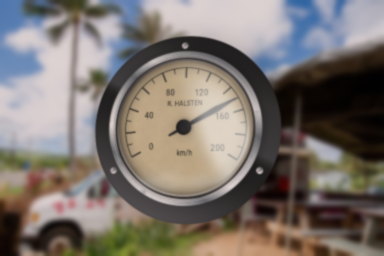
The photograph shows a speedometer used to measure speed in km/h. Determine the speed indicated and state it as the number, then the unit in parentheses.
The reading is 150 (km/h)
